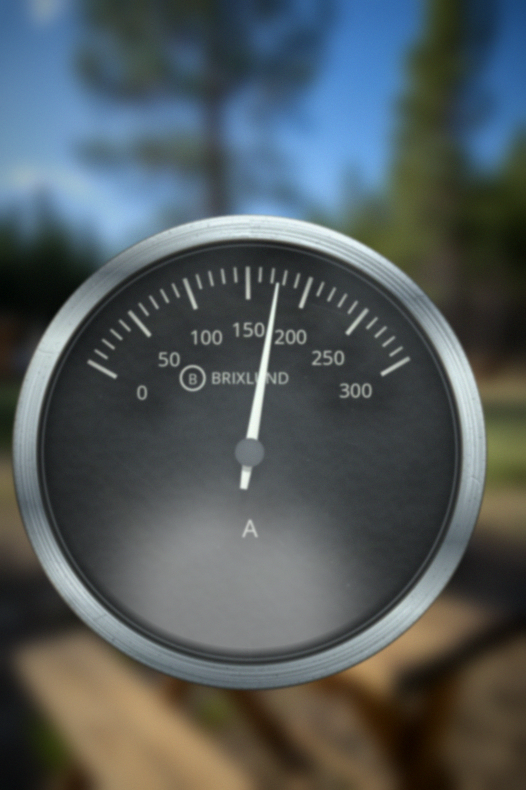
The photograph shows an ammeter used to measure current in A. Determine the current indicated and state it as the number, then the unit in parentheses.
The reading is 175 (A)
